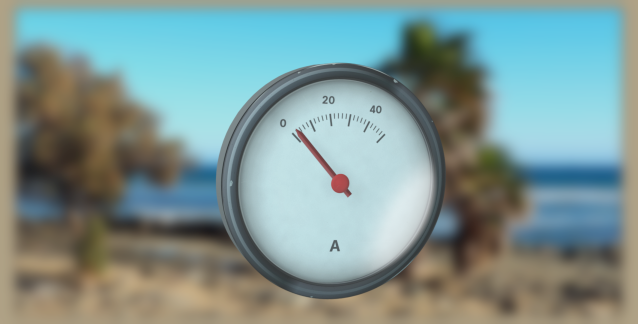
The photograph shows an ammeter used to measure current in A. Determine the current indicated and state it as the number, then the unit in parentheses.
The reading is 2 (A)
